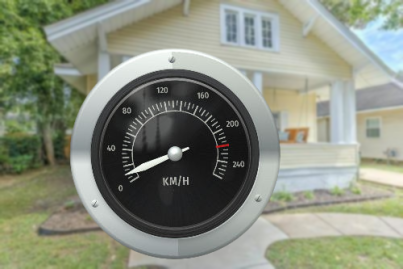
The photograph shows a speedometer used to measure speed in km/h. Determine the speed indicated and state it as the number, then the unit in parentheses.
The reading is 10 (km/h)
